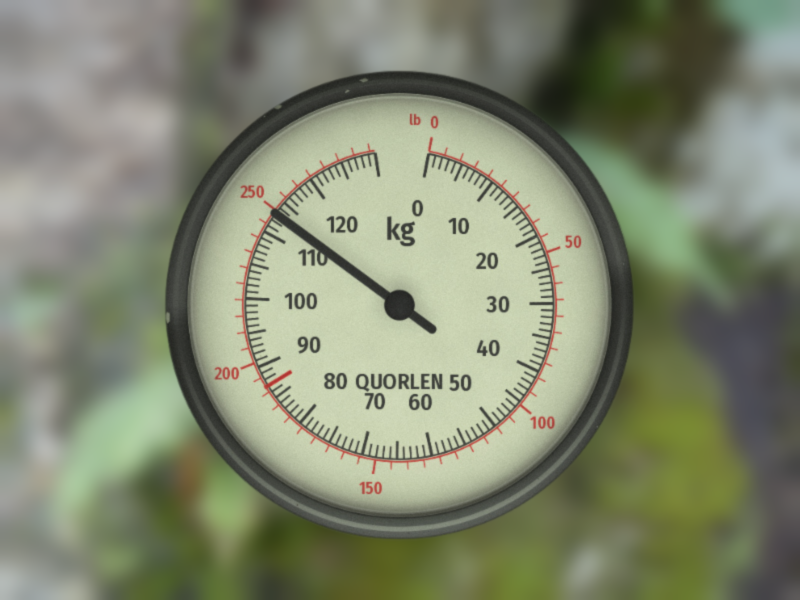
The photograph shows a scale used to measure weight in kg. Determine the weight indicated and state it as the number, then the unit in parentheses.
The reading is 113 (kg)
